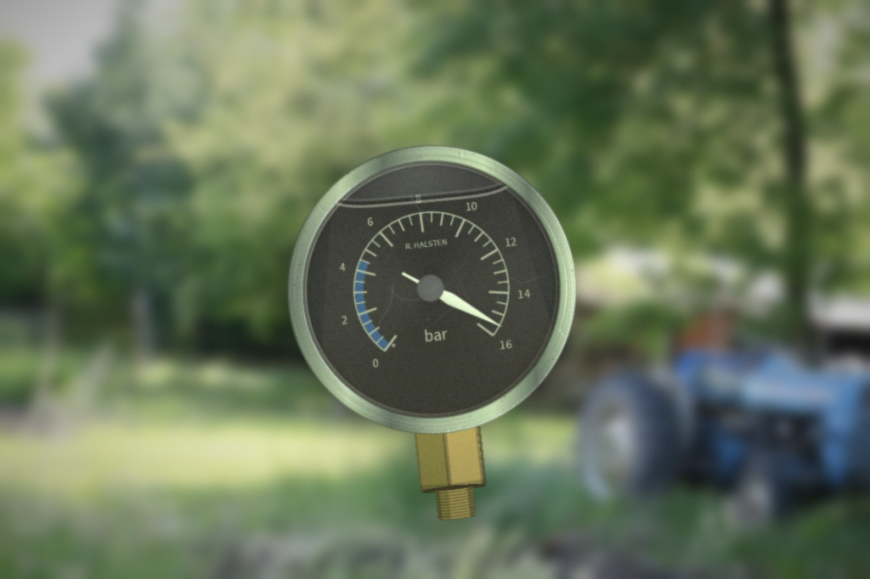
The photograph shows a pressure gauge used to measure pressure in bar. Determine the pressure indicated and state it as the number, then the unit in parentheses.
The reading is 15.5 (bar)
